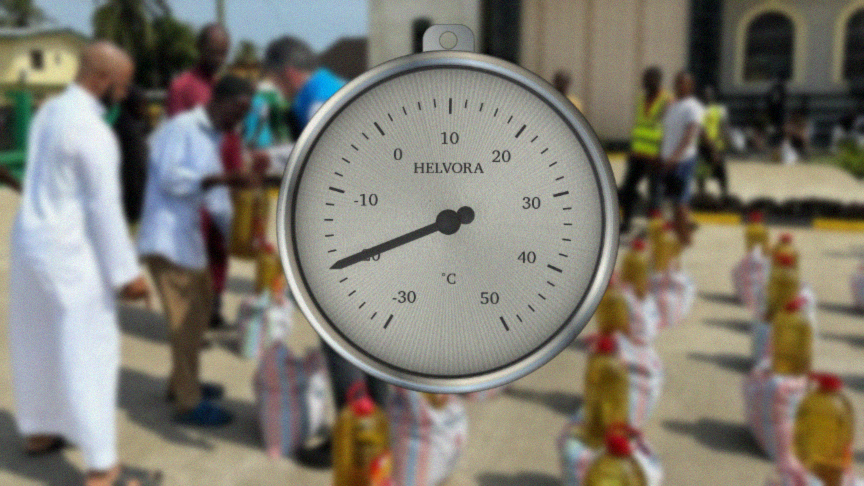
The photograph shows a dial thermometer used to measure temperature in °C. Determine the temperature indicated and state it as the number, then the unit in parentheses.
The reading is -20 (°C)
